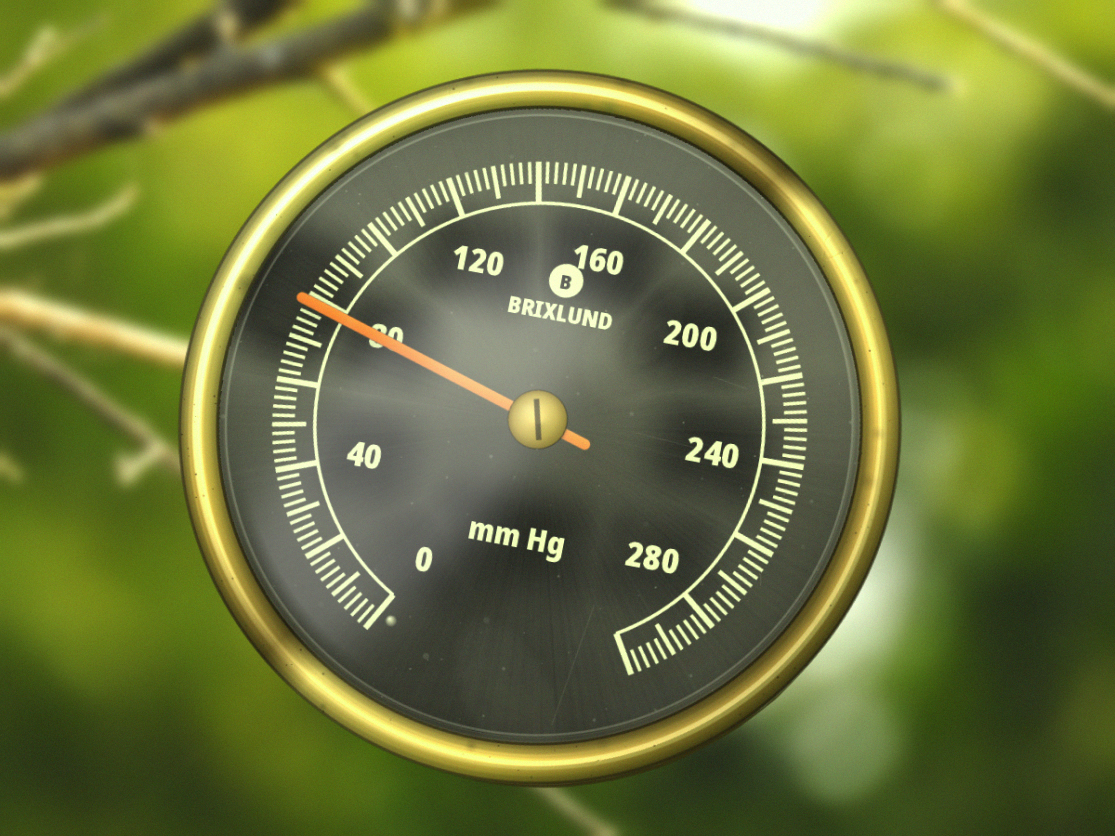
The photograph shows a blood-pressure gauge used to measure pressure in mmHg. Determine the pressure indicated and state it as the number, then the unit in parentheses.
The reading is 78 (mmHg)
